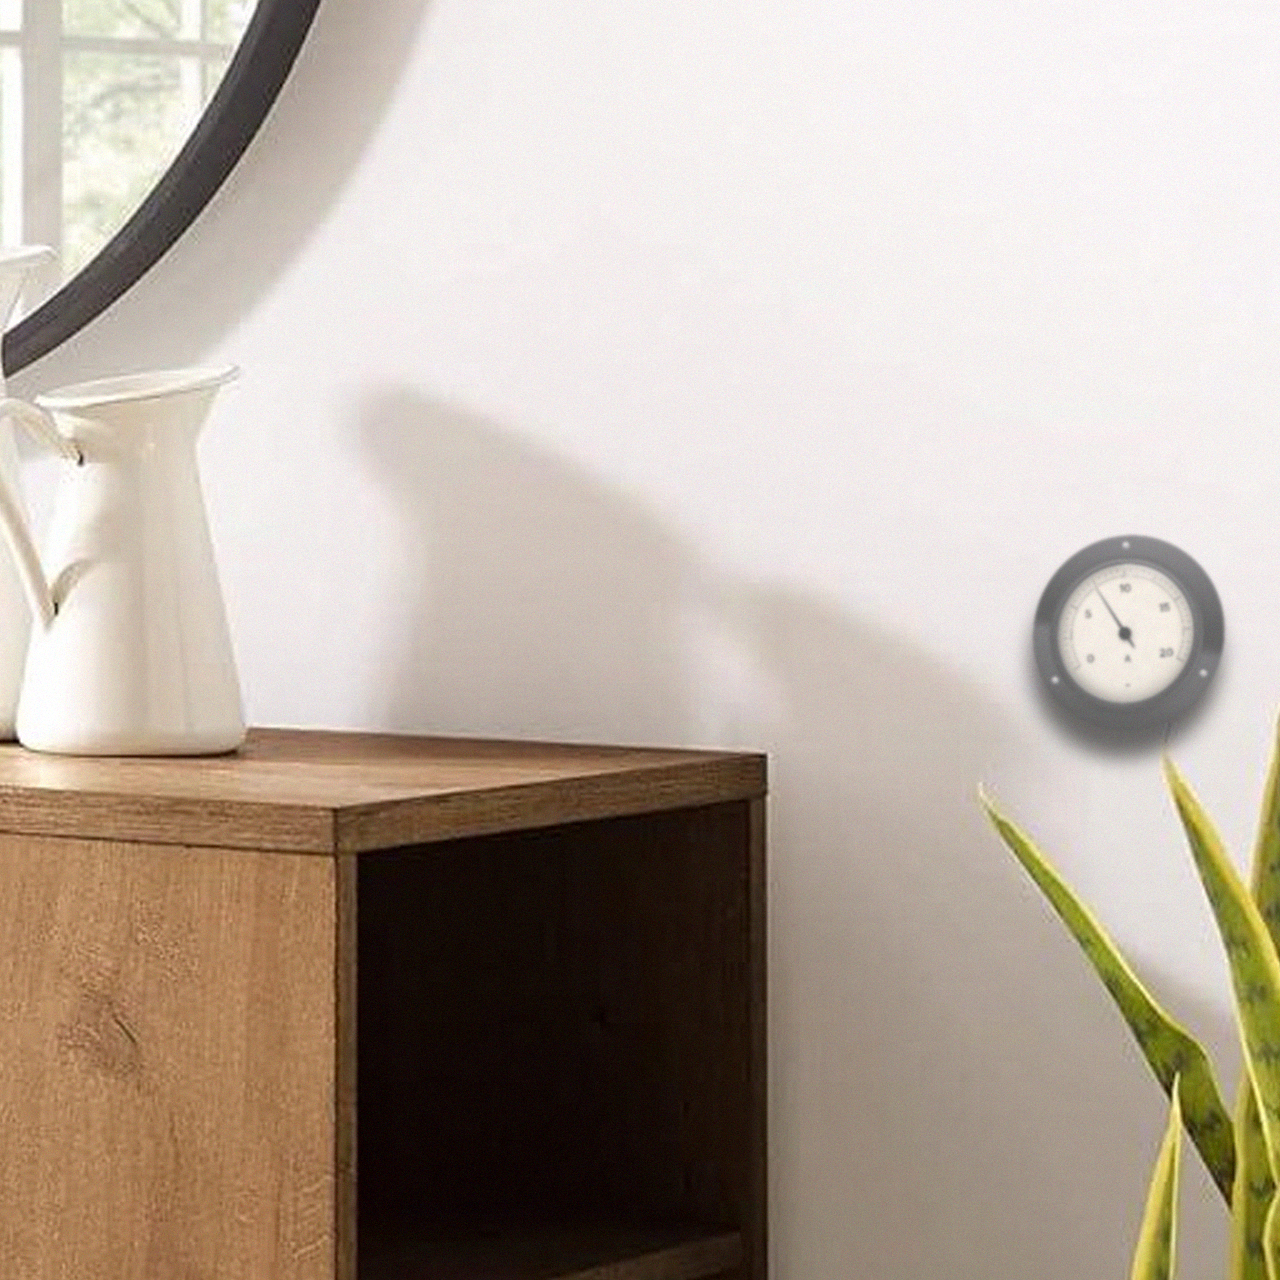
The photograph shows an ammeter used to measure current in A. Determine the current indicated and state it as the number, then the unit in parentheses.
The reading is 7.5 (A)
